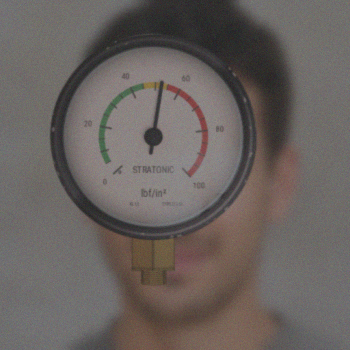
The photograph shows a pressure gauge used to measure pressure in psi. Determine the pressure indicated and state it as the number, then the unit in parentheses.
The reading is 52.5 (psi)
